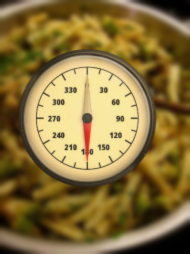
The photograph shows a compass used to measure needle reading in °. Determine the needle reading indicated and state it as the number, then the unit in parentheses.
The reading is 180 (°)
